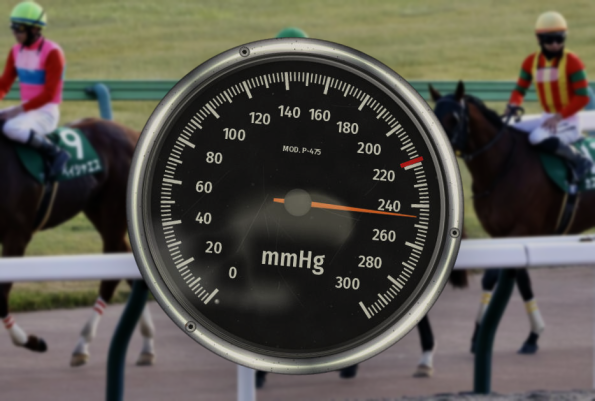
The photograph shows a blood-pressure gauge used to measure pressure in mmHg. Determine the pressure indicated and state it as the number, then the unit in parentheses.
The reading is 246 (mmHg)
